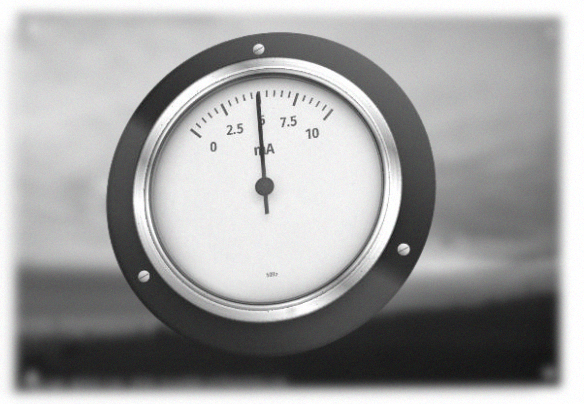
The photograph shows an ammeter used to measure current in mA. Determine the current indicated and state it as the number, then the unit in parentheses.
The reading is 5 (mA)
